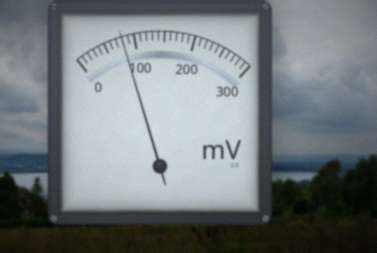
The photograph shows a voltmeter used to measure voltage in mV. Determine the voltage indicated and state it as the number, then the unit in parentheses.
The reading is 80 (mV)
